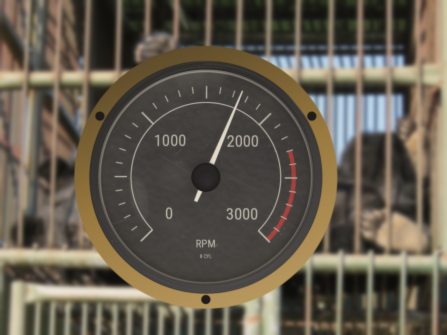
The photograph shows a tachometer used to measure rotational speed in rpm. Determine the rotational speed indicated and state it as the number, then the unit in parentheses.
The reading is 1750 (rpm)
